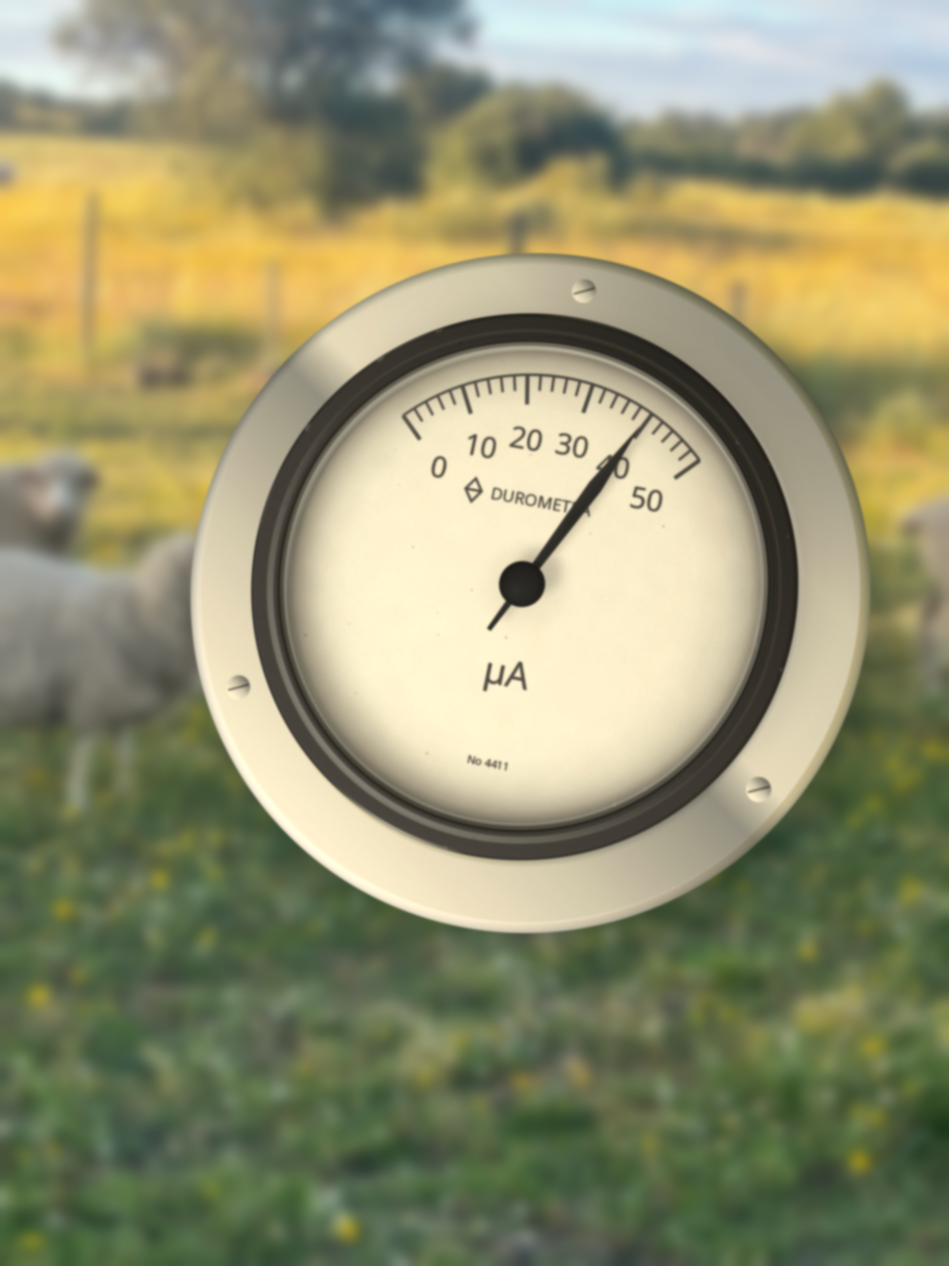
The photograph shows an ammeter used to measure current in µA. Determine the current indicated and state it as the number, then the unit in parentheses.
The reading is 40 (µA)
